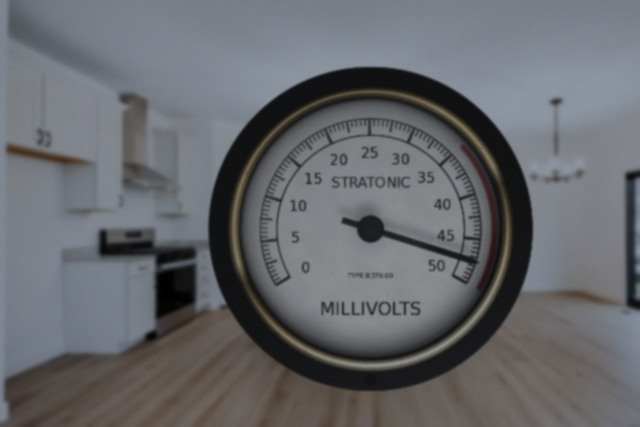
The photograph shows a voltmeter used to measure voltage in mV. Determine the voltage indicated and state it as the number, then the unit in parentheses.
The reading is 47.5 (mV)
